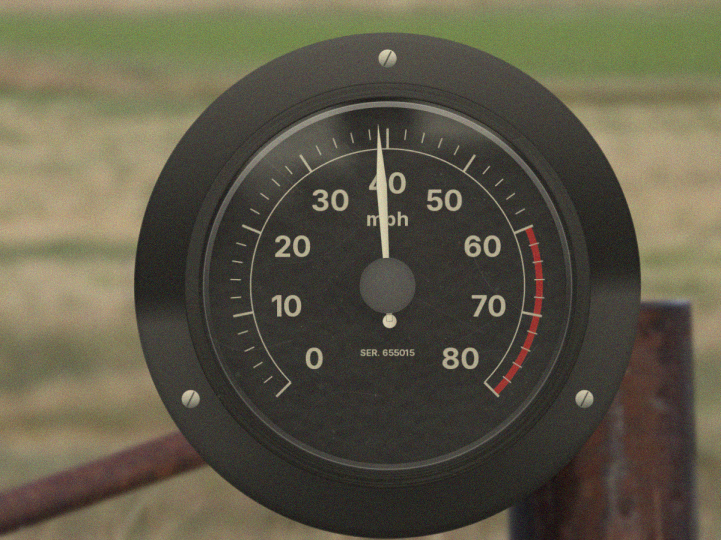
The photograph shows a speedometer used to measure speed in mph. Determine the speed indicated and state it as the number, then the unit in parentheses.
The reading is 39 (mph)
